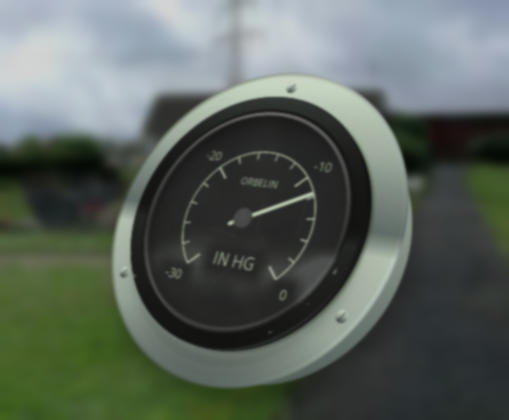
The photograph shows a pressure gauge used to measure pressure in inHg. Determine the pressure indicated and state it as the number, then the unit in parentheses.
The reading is -8 (inHg)
